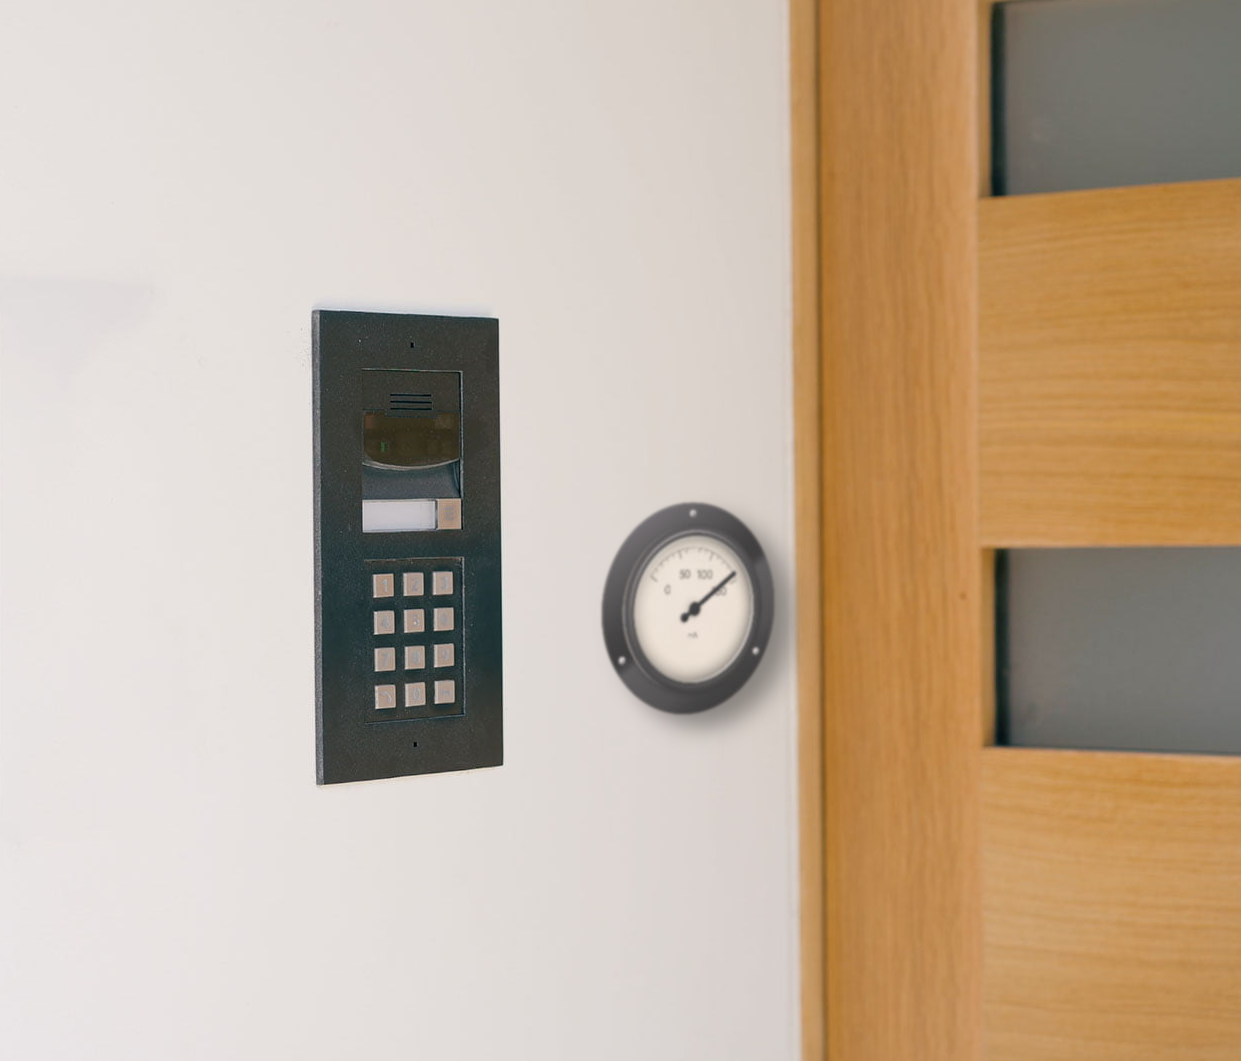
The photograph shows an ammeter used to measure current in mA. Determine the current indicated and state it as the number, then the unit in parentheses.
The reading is 140 (mA)
